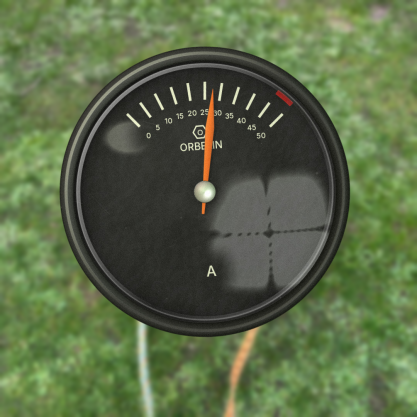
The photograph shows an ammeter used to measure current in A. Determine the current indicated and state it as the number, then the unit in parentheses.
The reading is 27.5 (A)
